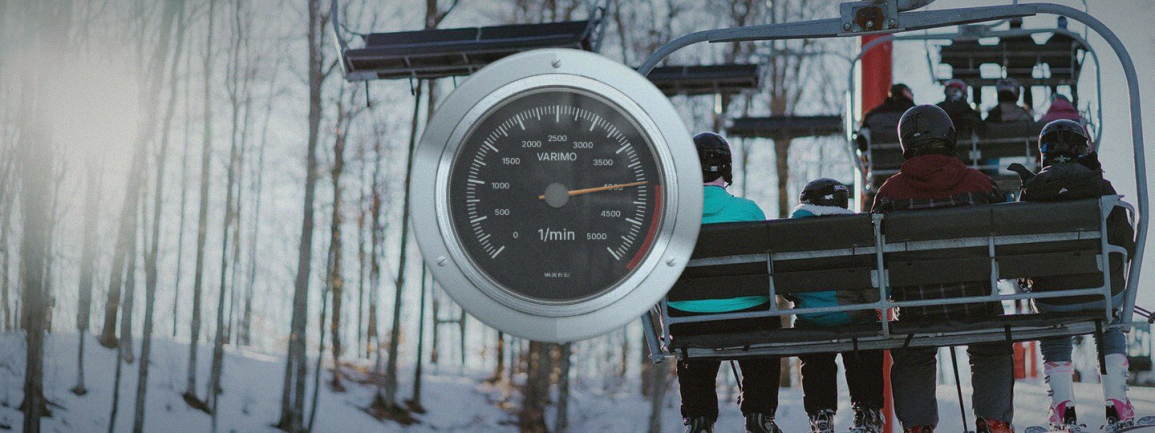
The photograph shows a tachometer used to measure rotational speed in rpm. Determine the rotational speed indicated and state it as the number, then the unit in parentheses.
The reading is 4000 (rpm)
